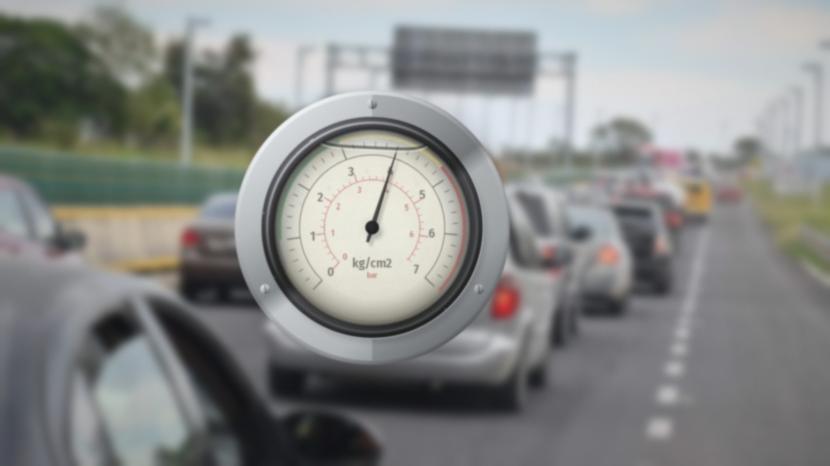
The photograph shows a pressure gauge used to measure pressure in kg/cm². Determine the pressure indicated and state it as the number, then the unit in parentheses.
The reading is 4 (kg/cm²)
